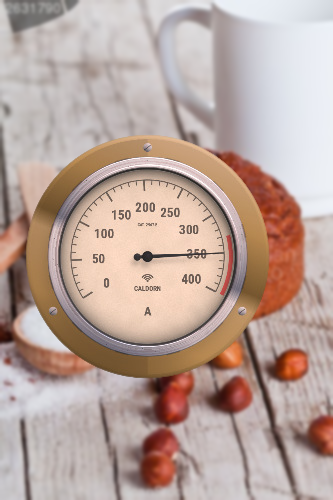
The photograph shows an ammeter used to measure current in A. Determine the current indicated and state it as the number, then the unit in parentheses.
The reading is 350 (A)
